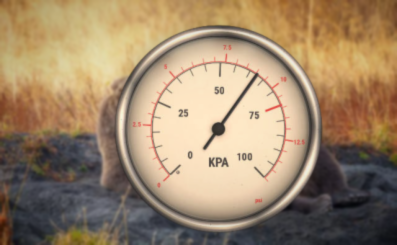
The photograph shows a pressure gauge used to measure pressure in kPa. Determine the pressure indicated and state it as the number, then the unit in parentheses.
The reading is 62.5 (kPa)
